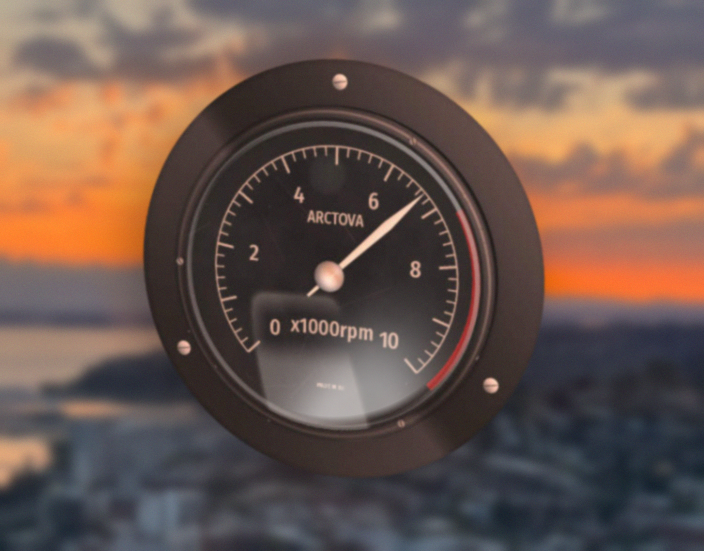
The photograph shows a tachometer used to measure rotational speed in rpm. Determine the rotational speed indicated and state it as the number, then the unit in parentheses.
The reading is 6700 (rpm)
